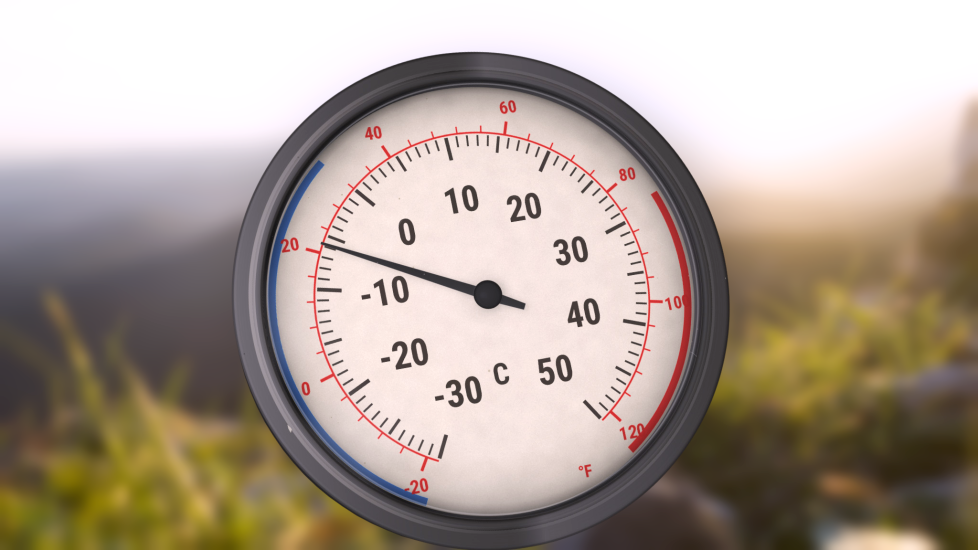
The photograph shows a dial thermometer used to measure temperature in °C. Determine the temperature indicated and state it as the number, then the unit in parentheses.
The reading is -6 (°C)
